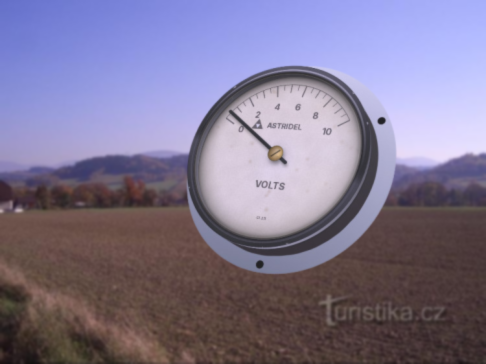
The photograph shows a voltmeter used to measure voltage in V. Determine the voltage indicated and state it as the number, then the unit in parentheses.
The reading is 0.5 (V)
